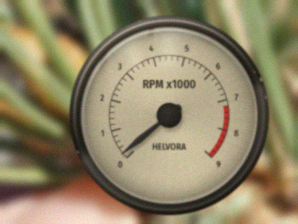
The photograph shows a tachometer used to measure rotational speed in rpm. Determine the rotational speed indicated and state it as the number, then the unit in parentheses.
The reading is 200 (rpm)
